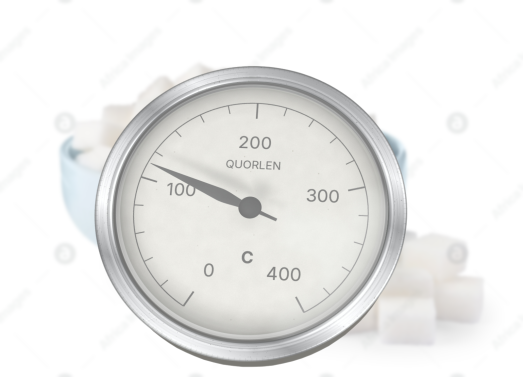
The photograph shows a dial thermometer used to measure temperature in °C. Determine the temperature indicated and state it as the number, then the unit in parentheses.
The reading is 110 (°C)
